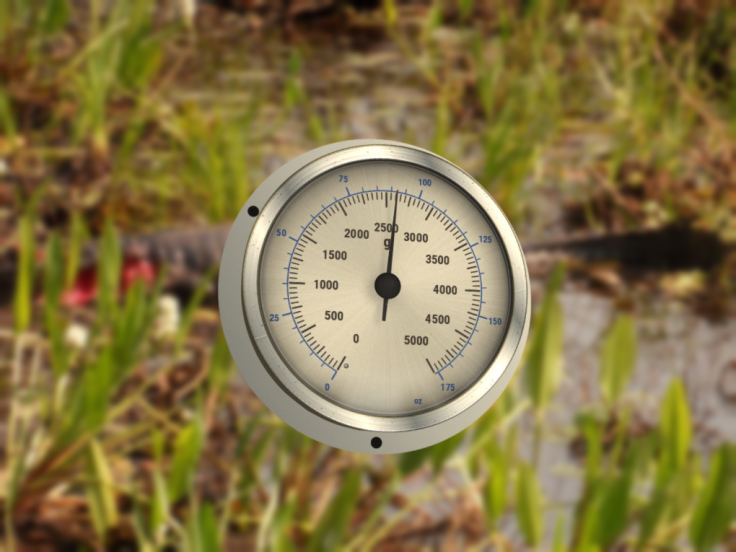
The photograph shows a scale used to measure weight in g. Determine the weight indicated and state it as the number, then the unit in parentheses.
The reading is 2600 (g)
